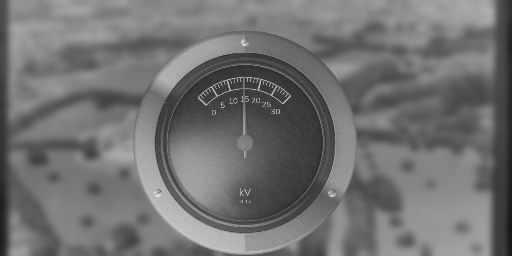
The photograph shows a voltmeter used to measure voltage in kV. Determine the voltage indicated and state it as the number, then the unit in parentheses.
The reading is 15 (kV)
